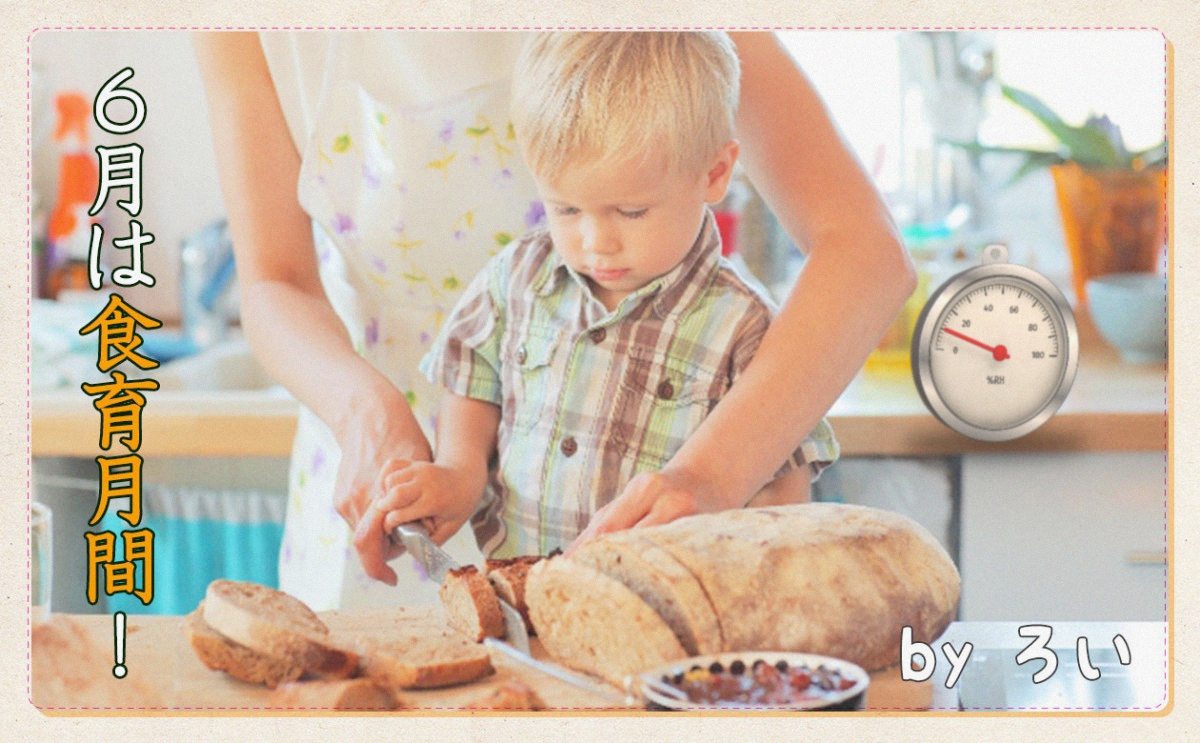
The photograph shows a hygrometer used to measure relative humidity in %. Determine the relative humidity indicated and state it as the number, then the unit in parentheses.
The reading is 10 (%)
